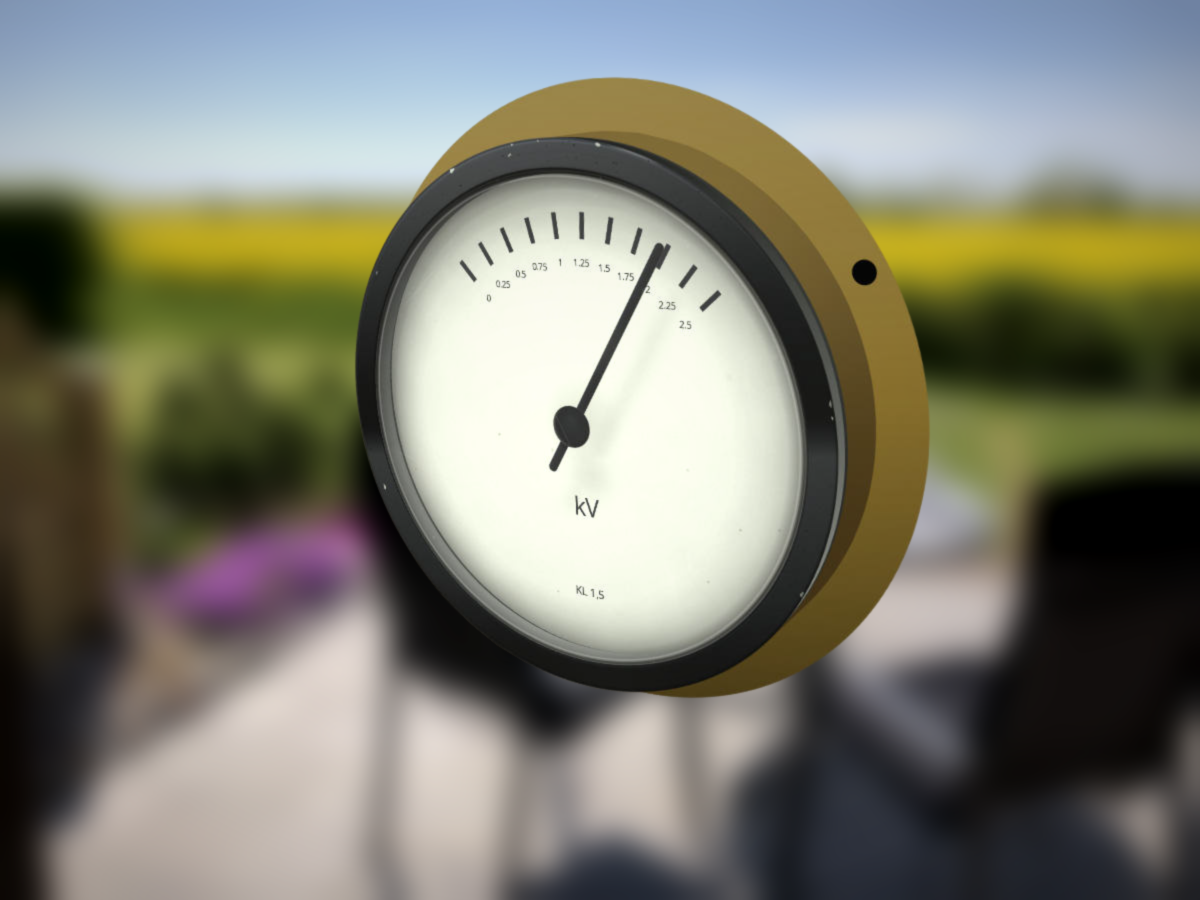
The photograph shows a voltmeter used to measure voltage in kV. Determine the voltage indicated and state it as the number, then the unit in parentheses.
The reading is 2 (kV)
